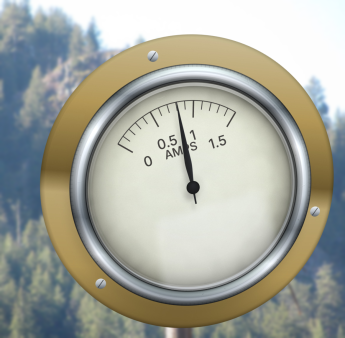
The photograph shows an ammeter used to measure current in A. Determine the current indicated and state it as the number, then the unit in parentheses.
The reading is 0.8 (A)
